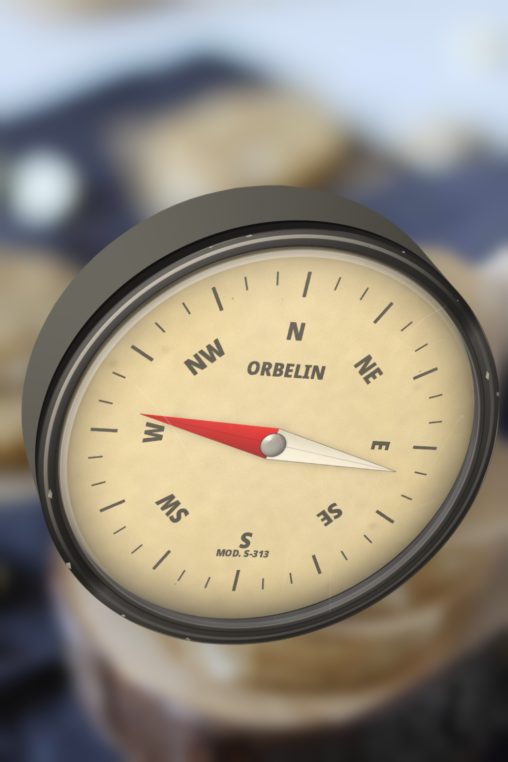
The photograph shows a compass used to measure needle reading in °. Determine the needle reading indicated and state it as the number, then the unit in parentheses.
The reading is 280 (°)
